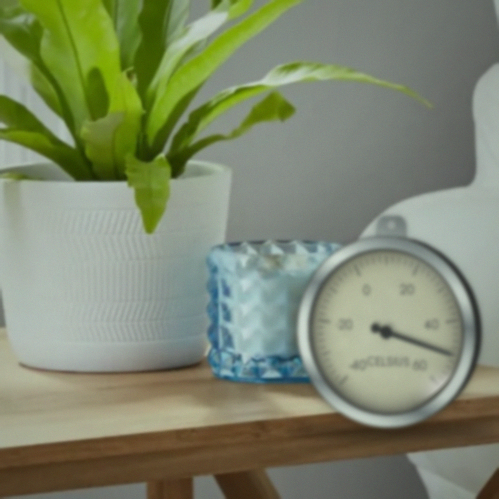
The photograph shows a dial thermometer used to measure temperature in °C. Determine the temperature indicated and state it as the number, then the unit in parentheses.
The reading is 50 (°C)
